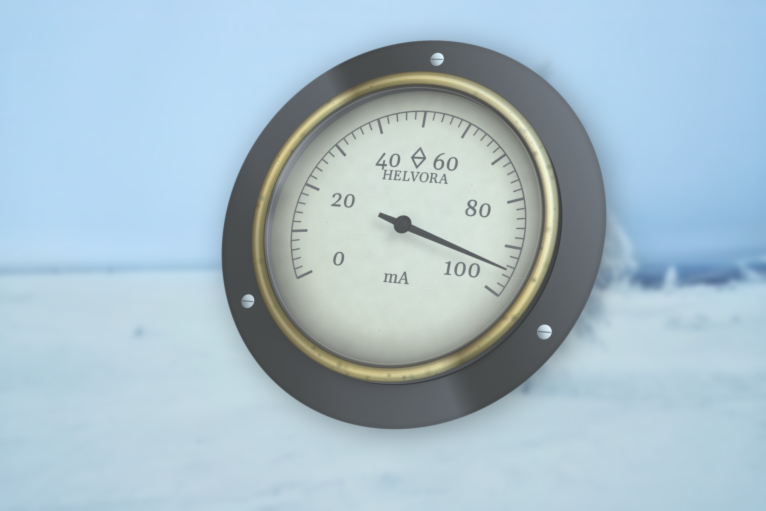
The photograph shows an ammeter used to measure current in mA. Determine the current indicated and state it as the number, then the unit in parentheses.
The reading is 95 (mA)
